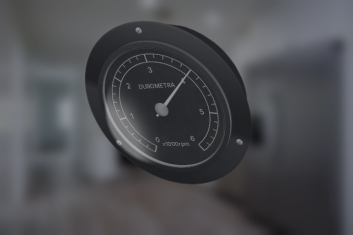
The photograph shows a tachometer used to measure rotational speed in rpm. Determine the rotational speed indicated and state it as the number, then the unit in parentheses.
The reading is 4000 (rpm)
